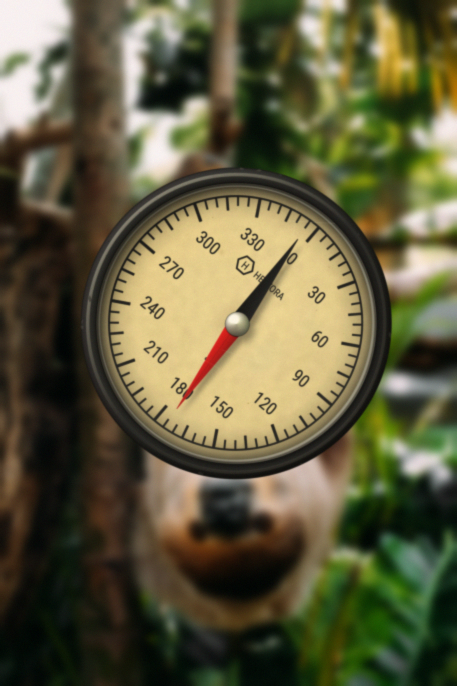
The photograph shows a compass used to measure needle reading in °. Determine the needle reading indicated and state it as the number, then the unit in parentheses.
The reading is 175 (°)
